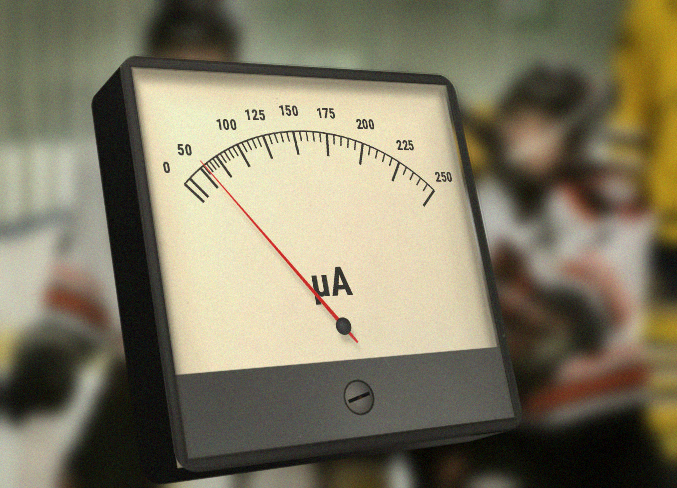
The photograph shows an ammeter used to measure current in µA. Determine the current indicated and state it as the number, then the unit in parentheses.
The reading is 50 (µA)
